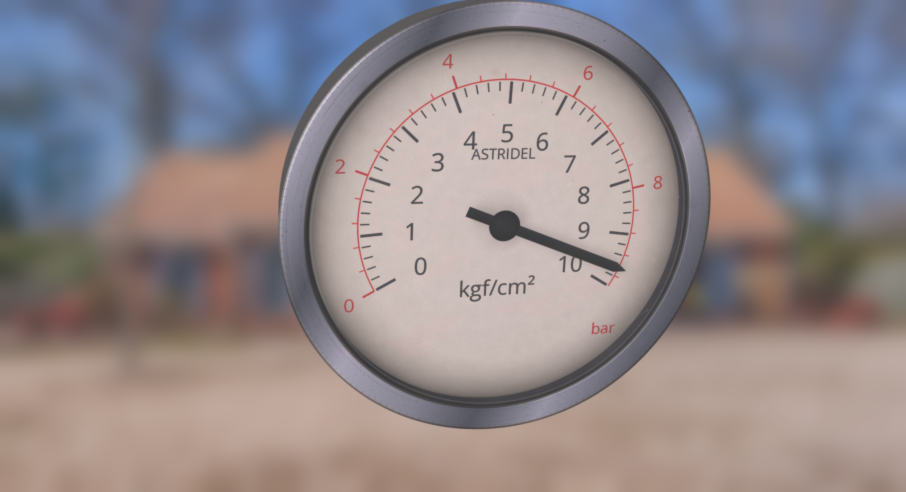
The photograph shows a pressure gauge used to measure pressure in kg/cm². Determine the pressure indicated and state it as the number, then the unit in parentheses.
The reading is 9.6 (kg/cm²)
